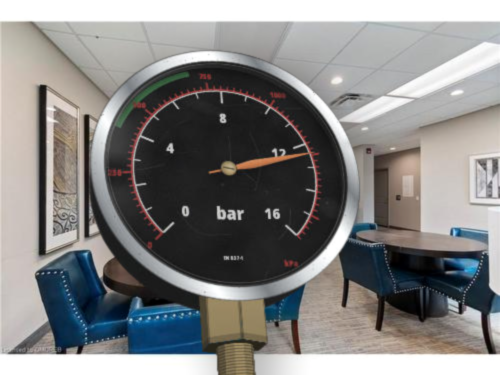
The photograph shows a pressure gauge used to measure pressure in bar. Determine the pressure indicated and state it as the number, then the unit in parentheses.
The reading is 12.5 (bar)
